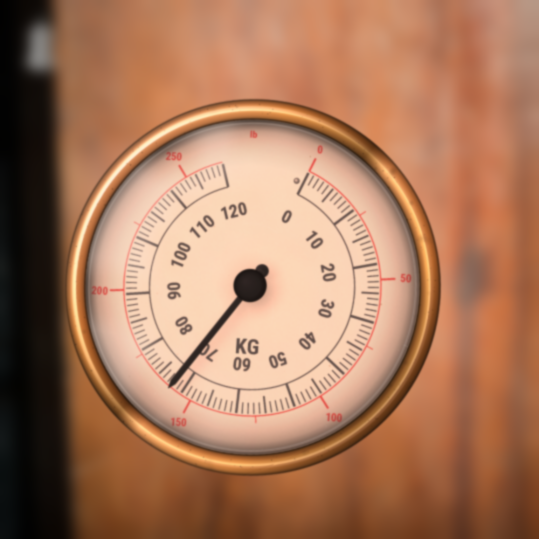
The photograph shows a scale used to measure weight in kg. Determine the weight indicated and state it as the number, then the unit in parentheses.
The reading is 72 (kg)
